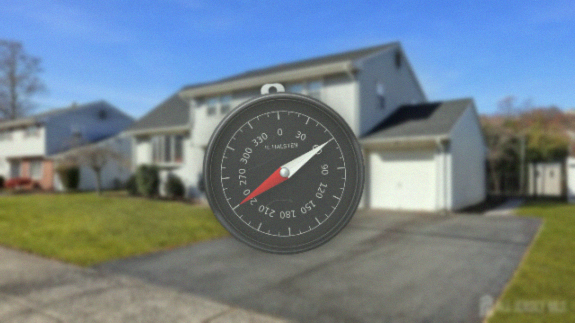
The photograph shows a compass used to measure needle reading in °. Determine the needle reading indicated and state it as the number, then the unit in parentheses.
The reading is 240 (°)
